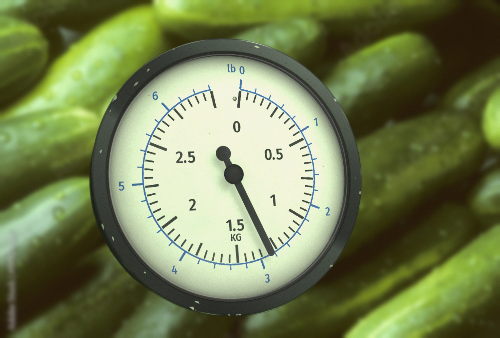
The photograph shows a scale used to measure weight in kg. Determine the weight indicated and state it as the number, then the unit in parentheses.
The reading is 1.3 (kg)
